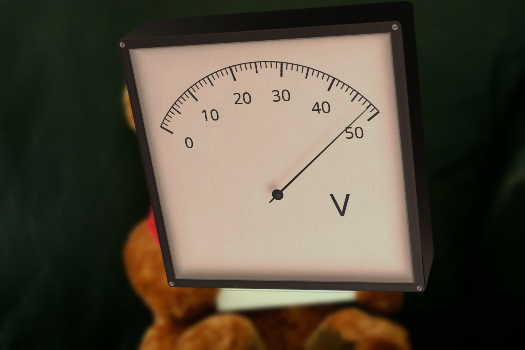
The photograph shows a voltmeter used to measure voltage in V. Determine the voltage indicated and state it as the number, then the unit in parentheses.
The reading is 48 (V)
